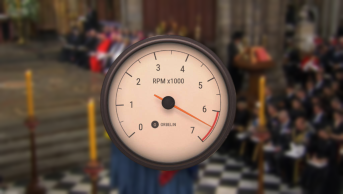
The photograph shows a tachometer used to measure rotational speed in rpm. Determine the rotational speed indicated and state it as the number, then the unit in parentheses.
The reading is 6500 (rpm)
